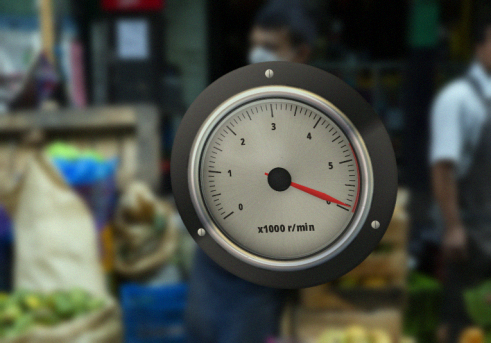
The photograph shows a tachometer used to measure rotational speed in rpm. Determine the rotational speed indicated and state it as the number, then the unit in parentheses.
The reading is 5900 (rpm)
